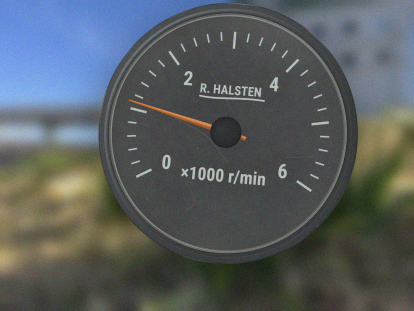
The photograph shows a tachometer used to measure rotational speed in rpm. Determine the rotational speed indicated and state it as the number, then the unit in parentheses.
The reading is 1100 (rpm)
